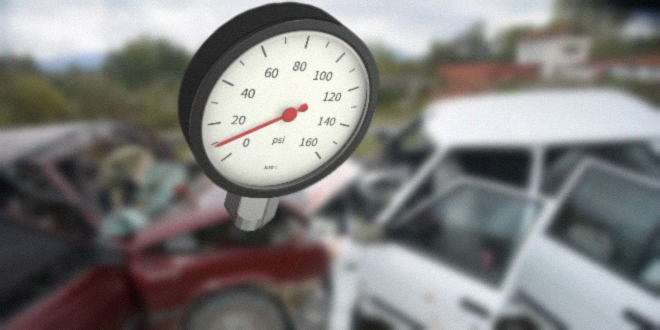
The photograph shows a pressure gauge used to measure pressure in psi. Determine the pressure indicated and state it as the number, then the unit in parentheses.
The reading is 10 (psi)
